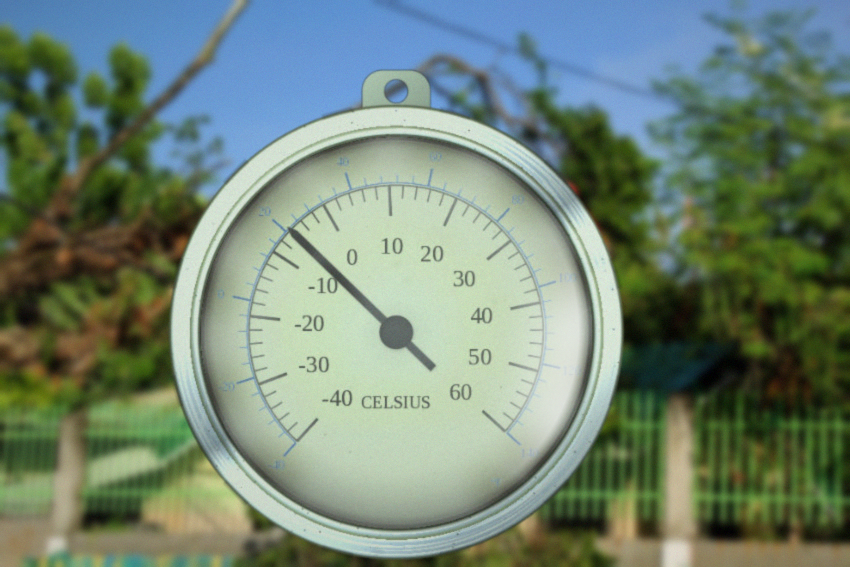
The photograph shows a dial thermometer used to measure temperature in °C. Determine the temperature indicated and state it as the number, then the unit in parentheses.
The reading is -6 (°C)
